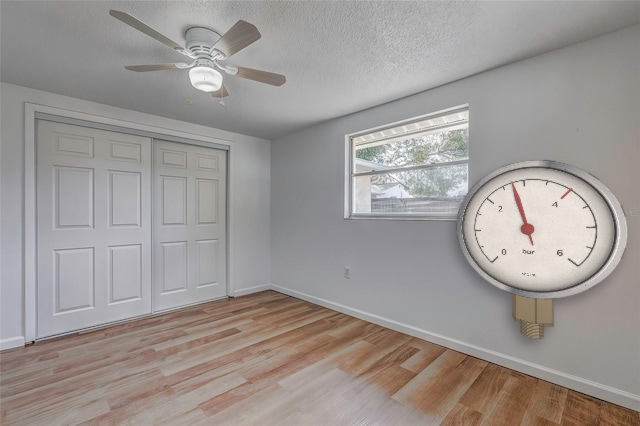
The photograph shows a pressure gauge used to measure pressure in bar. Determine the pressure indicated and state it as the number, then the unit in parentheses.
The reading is 2.75 (bar)
